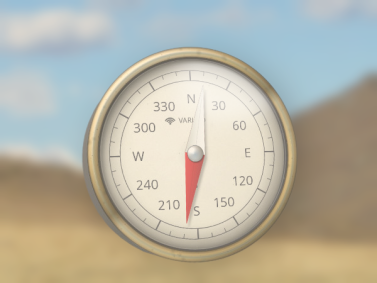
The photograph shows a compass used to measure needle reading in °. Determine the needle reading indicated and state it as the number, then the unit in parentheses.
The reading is 190 (°)
